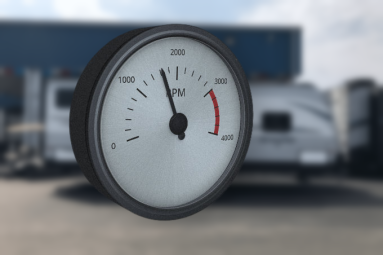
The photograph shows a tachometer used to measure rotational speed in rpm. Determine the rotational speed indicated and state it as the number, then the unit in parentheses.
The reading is 1600 (rpm)
